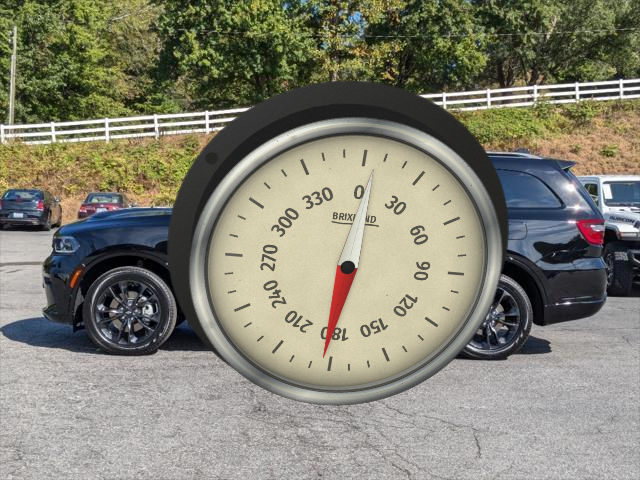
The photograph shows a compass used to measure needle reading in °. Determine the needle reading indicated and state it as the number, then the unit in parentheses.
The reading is 185 (°)
